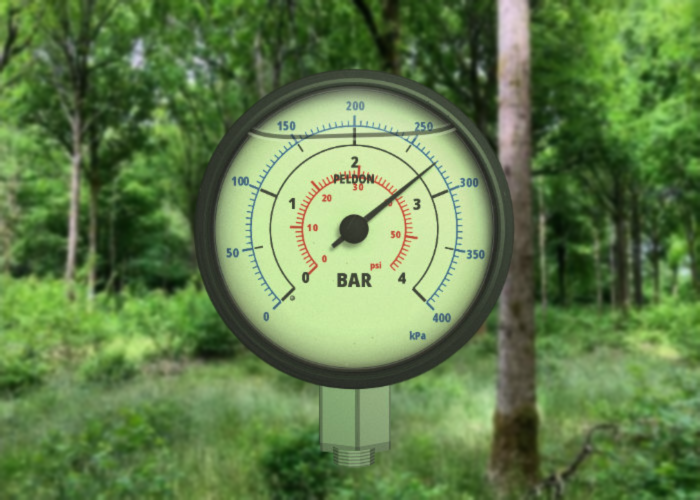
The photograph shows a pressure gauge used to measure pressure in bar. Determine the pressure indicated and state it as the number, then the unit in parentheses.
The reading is 2.75 (bar)
